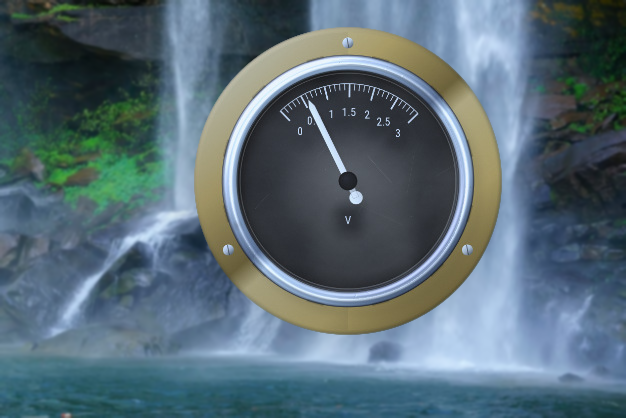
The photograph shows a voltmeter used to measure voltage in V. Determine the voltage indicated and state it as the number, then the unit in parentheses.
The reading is 0.6 (V)
